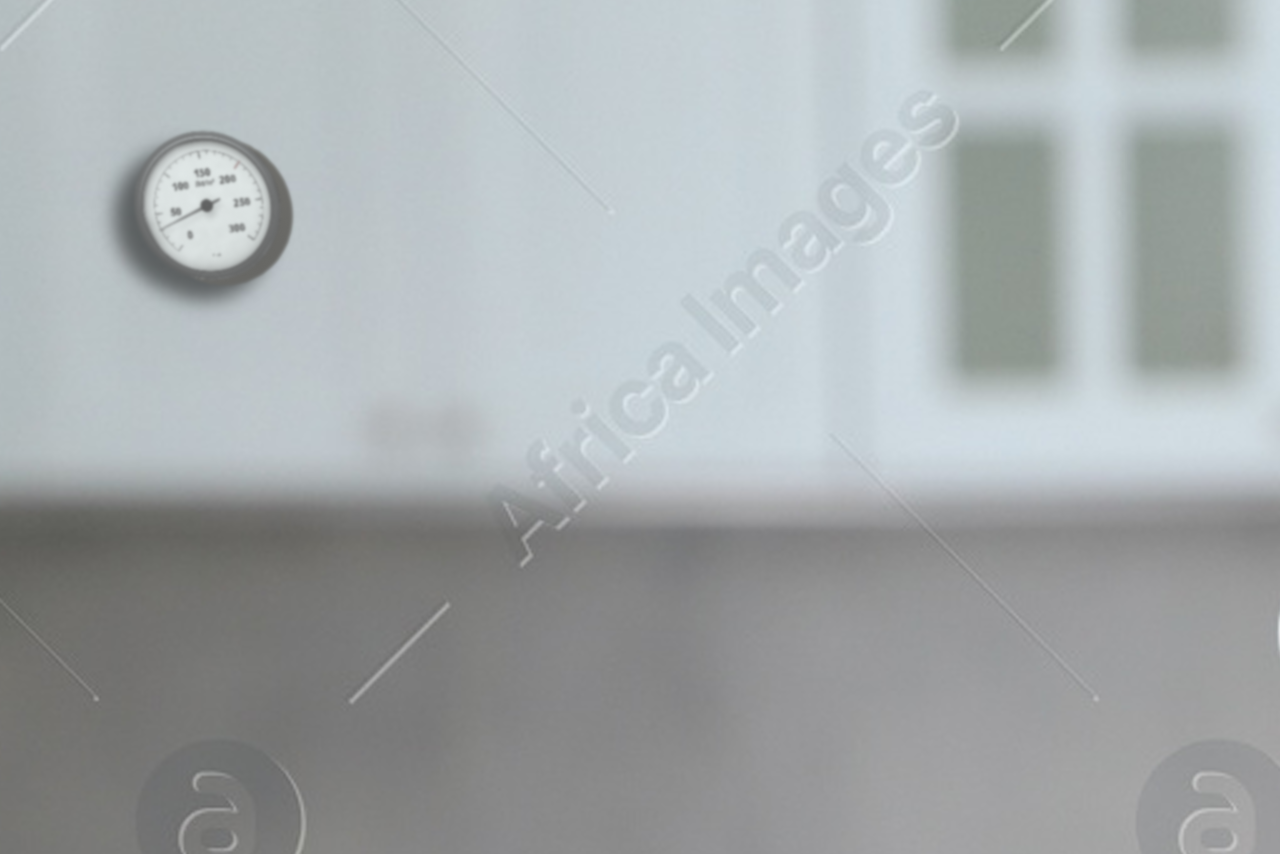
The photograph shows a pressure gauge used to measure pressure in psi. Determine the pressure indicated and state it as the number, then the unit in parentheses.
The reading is 30 (psi)
